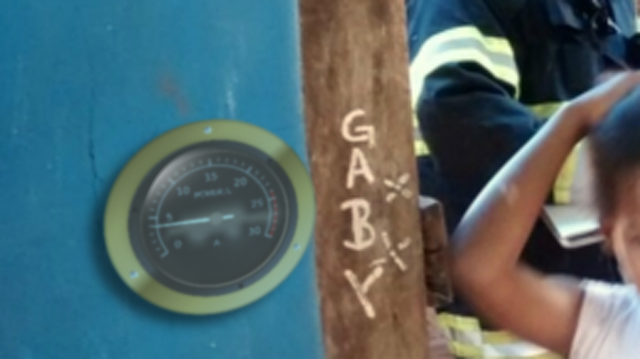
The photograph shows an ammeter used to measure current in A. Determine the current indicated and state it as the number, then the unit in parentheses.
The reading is 4 (A)
